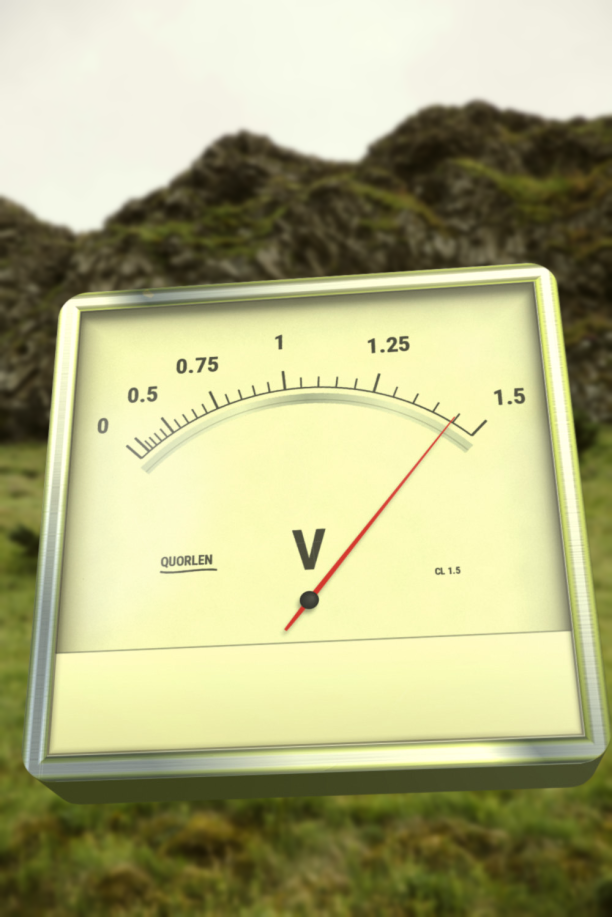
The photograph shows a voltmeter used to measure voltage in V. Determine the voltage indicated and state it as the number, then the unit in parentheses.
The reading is 1.45 (V)
